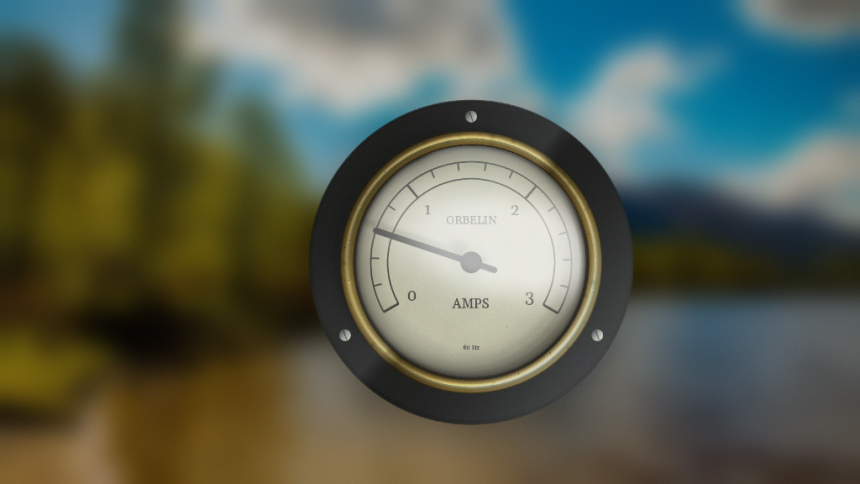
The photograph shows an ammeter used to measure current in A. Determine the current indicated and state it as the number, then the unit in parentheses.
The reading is 0.6 (A)
